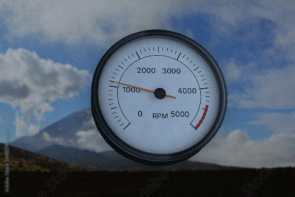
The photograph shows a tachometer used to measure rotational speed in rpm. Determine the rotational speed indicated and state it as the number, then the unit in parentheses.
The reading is 1100 (rpm)
